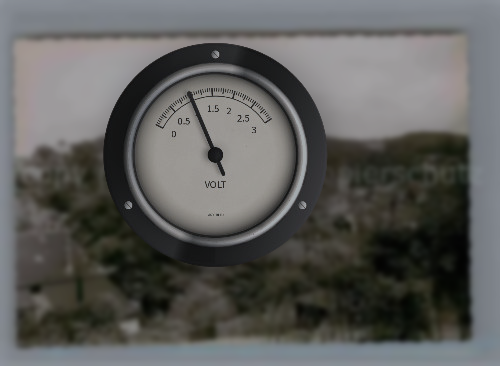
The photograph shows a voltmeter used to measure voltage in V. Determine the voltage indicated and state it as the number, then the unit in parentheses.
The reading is 1 (V)
